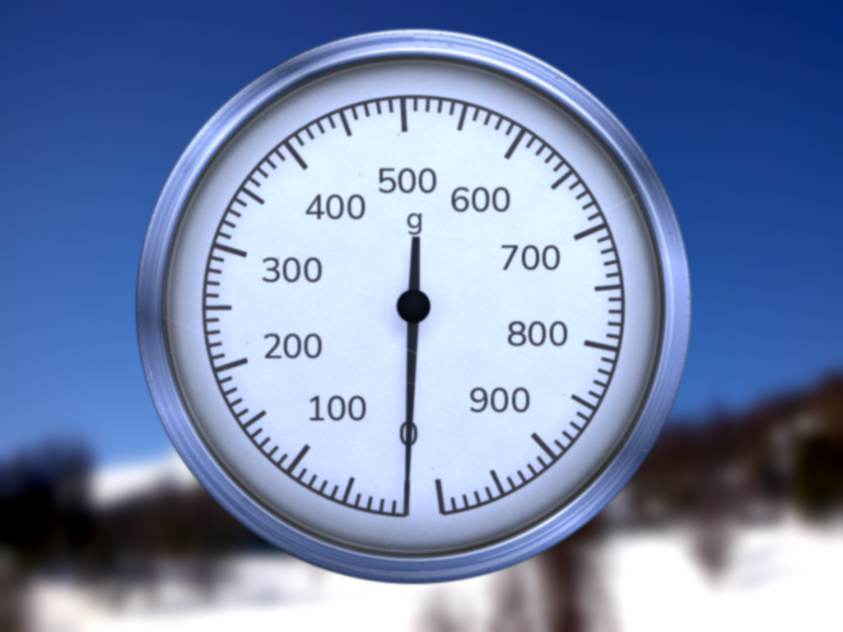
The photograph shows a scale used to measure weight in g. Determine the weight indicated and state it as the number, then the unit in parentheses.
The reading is 0 (g)
